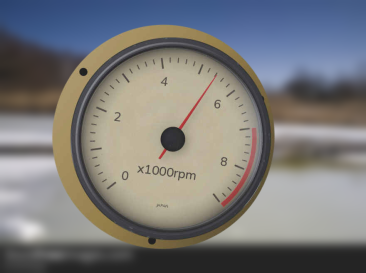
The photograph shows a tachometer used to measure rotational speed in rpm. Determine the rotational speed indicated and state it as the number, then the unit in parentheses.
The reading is 5400 (rpm)
